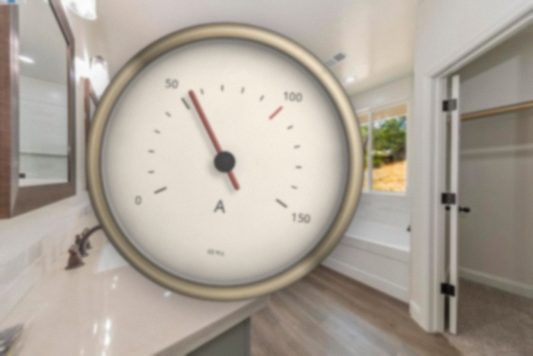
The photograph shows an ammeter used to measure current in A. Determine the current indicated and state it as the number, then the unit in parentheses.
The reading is 55 (A)
